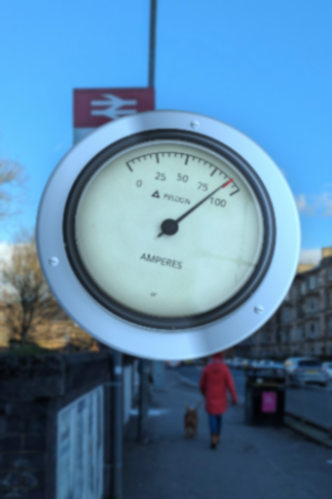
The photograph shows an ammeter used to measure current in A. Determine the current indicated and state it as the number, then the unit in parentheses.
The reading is 90 (A)
